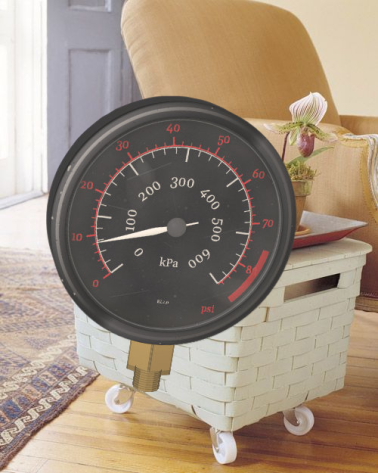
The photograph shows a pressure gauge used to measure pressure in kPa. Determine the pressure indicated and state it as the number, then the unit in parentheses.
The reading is 60 (kPa)
